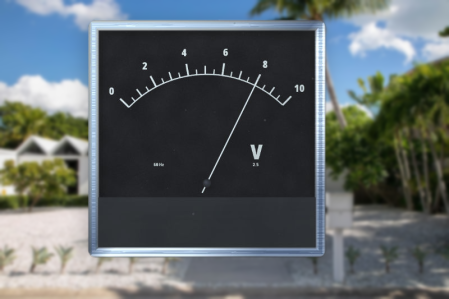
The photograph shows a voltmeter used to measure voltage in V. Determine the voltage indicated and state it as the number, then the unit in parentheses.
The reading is 8 (V)
